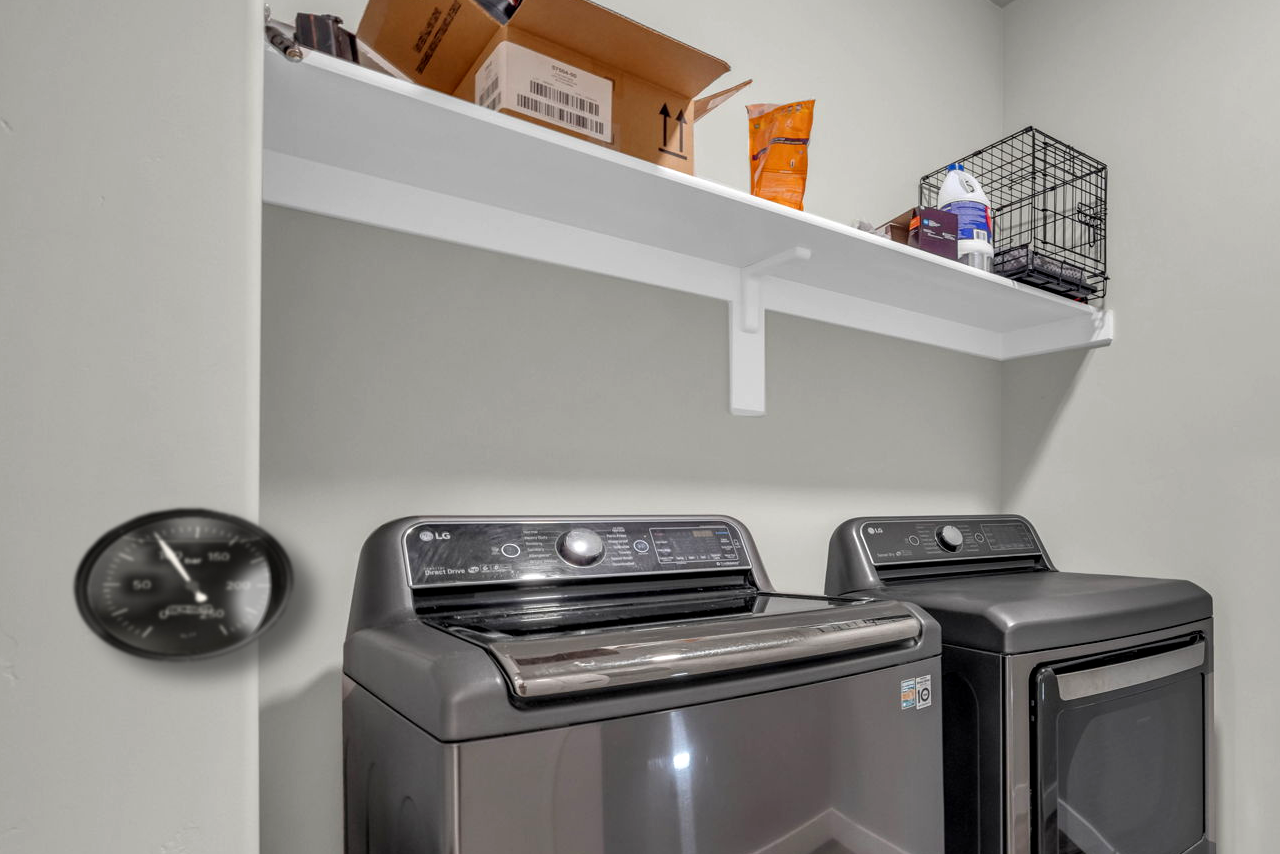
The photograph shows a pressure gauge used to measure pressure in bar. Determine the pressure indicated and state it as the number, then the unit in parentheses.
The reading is 100 (bar)
